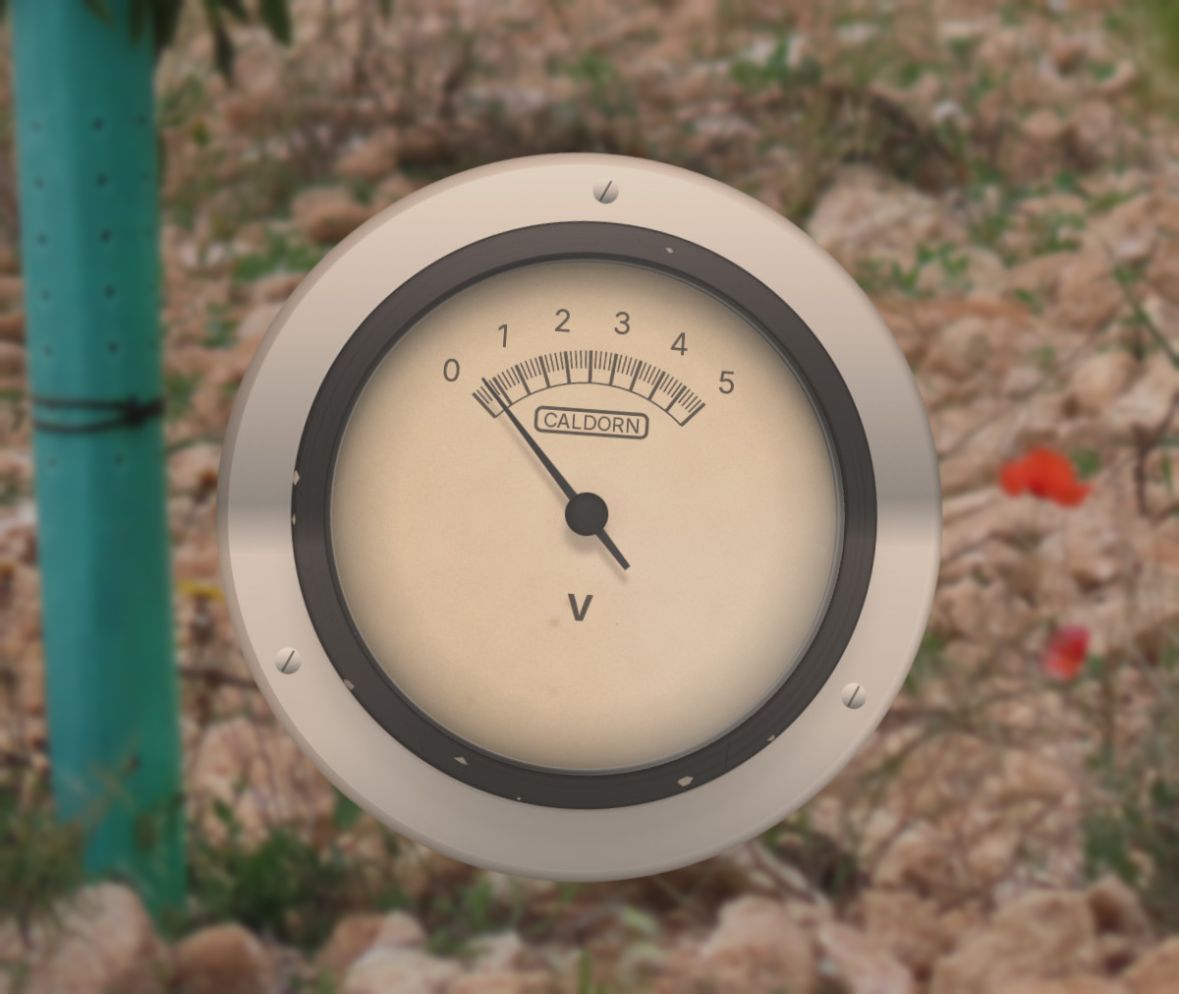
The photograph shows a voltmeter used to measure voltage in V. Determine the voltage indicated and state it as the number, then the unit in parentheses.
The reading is 0.3 (V)
